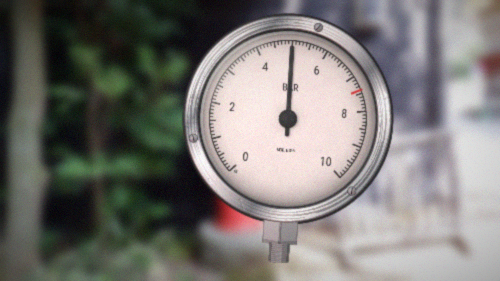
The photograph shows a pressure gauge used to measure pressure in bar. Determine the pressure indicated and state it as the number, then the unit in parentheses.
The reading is 5 (bar)
